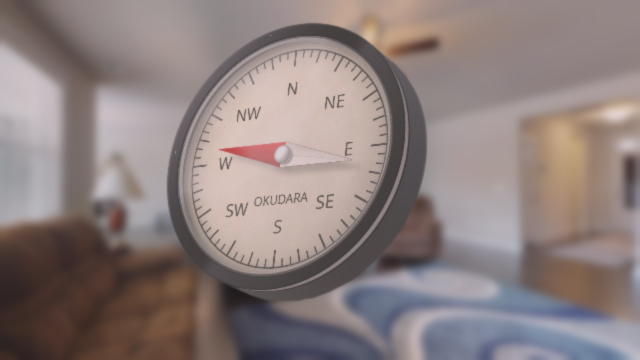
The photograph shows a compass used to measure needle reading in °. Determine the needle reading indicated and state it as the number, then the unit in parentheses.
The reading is 280 (°)
